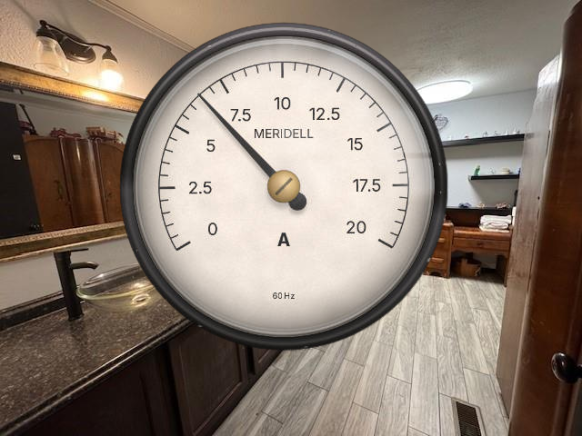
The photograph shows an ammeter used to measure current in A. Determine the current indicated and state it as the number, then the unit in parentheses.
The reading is 6.5 (A)
